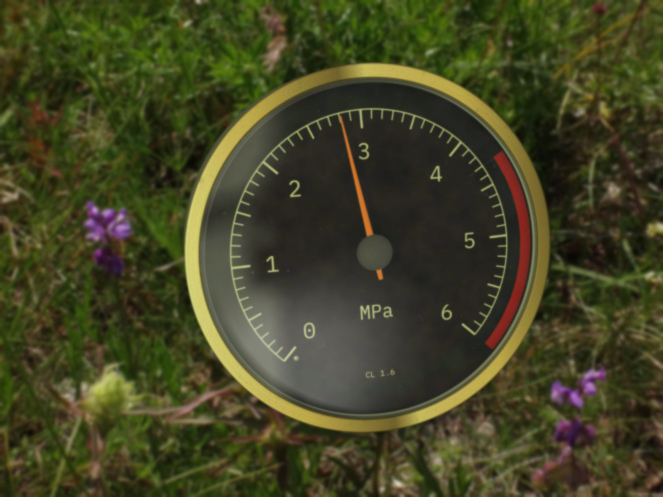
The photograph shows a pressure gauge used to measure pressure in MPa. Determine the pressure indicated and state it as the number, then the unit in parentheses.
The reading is 2.8 (MPa)
